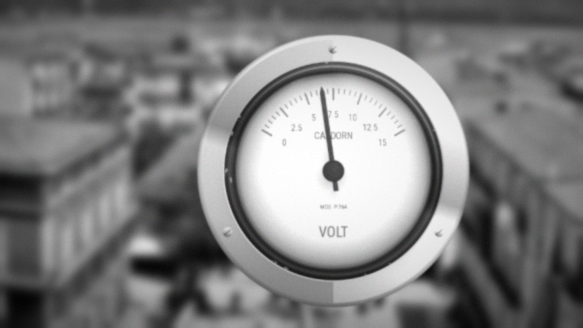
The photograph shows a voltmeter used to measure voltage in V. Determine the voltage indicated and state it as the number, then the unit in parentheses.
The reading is 6.5 (V)
